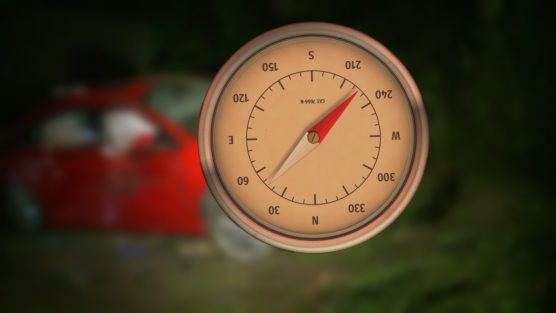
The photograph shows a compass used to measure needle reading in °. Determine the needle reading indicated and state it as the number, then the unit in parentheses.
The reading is 225 (°)
